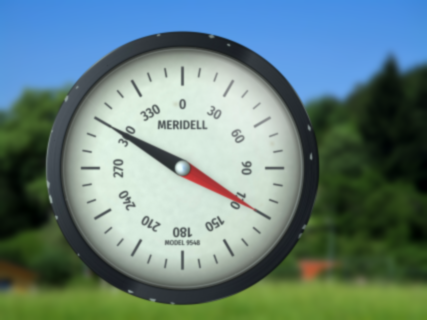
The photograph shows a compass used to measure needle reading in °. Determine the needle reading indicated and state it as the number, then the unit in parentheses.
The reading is 120 (°)
